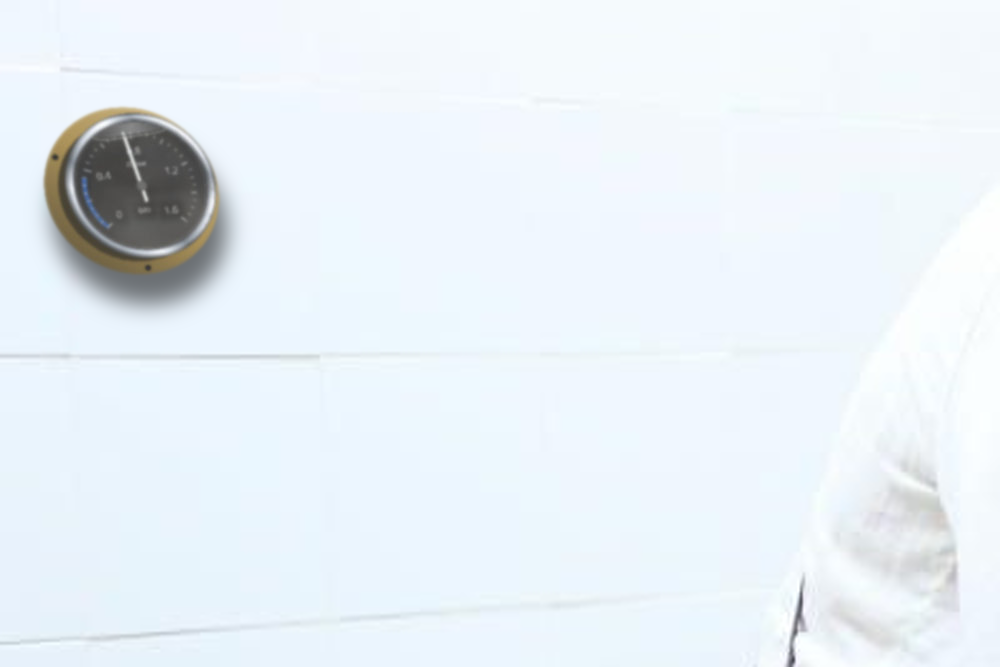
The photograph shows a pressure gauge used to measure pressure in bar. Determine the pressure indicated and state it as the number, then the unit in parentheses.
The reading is 0.75 (bar)
